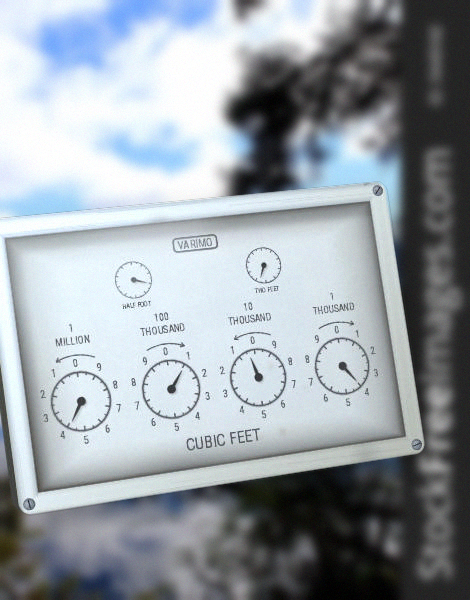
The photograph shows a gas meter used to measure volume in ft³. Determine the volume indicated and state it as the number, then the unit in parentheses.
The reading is 410400 (ft³)
